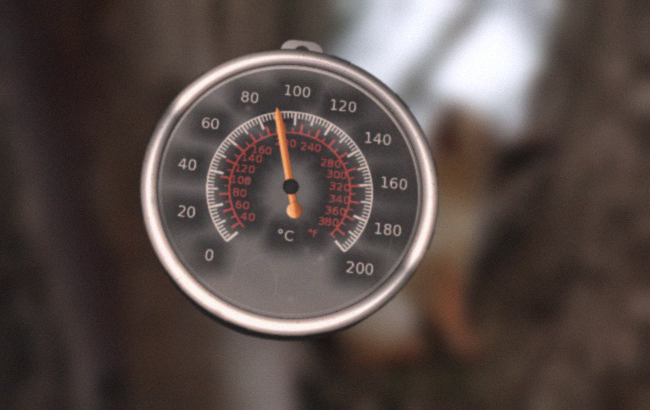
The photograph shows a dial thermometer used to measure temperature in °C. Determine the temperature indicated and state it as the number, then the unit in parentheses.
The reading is 90 (°C)
